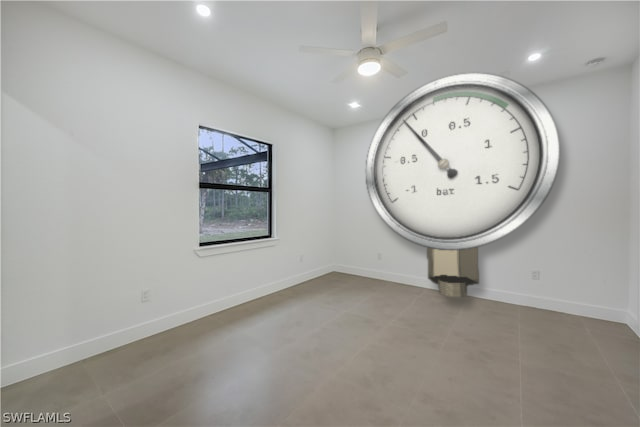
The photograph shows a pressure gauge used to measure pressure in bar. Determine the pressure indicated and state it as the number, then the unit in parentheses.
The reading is -0.1 (bar)
